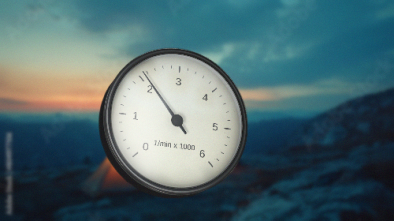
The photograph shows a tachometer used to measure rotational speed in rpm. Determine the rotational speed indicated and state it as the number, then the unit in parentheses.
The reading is 2100 (rpm)
